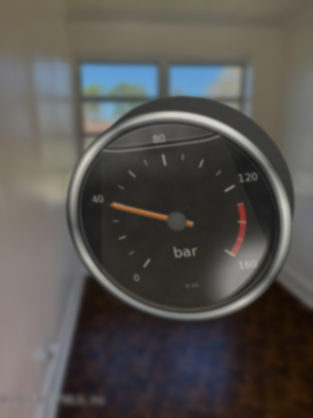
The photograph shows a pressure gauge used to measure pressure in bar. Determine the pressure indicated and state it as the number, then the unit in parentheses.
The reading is 40 (bar)
